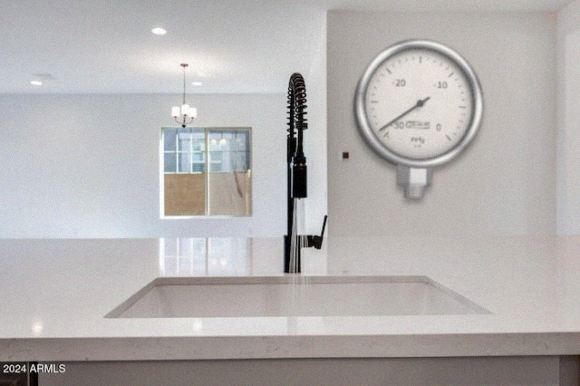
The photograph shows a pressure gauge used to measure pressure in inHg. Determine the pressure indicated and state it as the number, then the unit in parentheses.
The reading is -29 (inHg)
